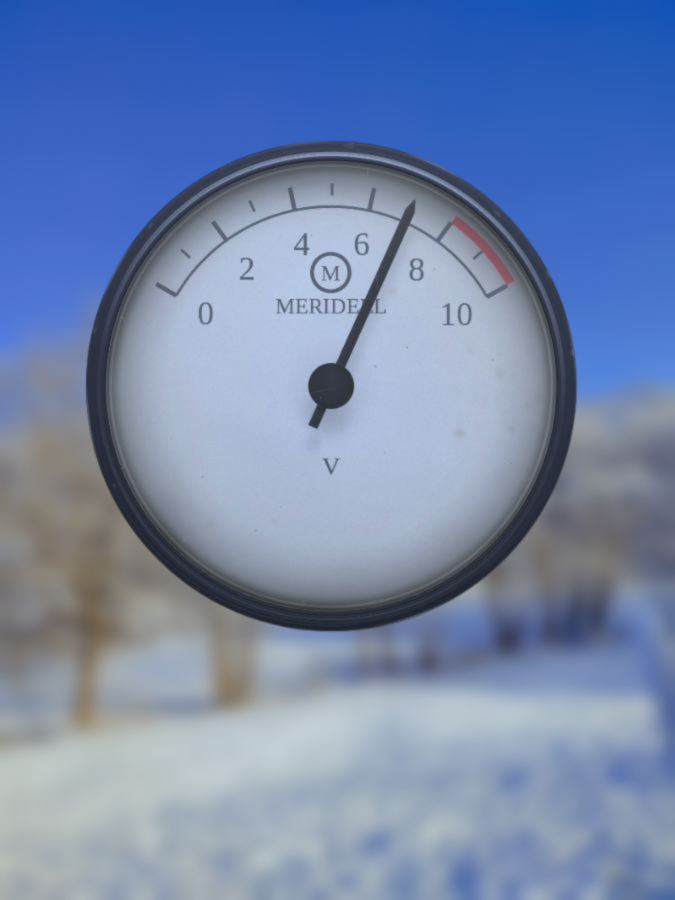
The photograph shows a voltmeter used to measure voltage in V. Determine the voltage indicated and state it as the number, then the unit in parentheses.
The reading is 7 (V)
